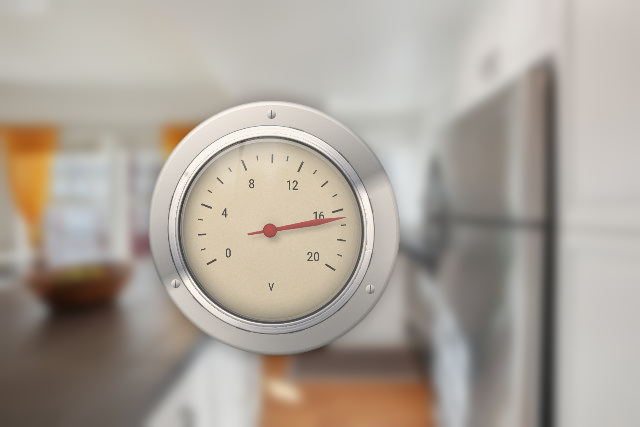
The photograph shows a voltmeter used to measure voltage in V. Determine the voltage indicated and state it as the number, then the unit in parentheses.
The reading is 16.5 (V)
